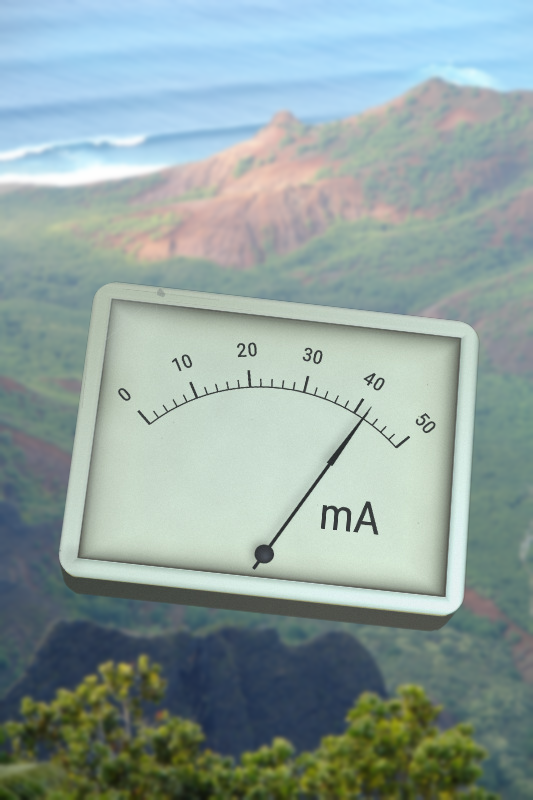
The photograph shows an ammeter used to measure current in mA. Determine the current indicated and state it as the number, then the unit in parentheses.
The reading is 42 (mA)
